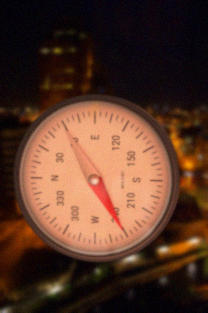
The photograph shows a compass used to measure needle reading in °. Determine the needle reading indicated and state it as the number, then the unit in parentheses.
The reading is 240 (°)
